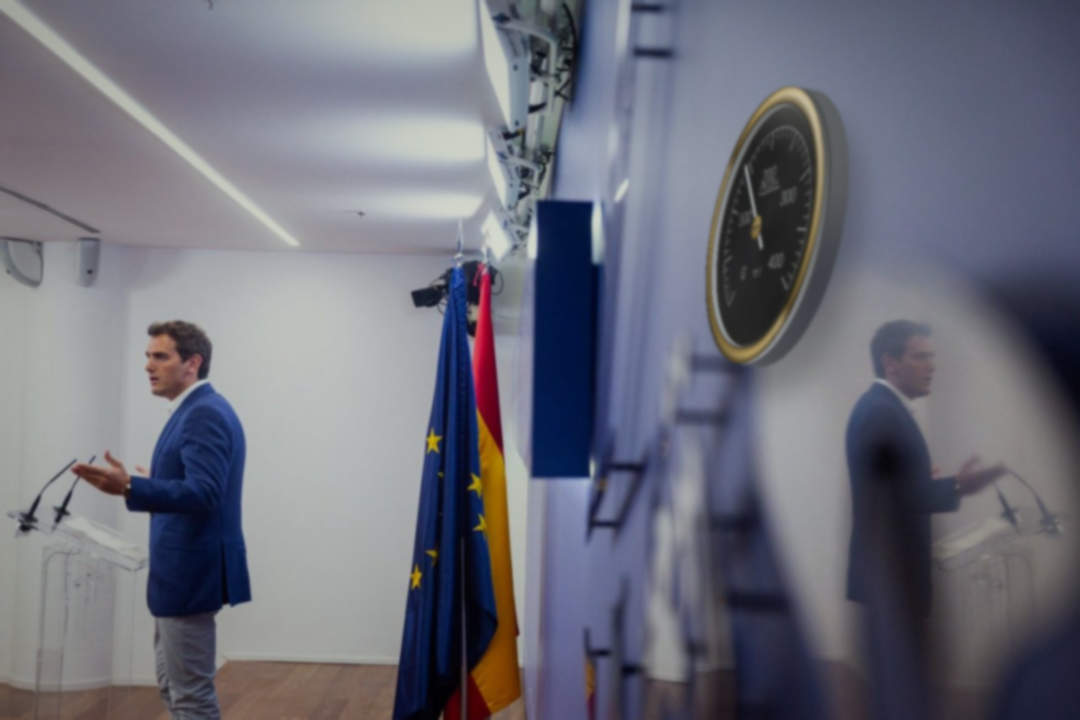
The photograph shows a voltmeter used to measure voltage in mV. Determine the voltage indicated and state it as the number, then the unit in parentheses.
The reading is 150 (mV)
